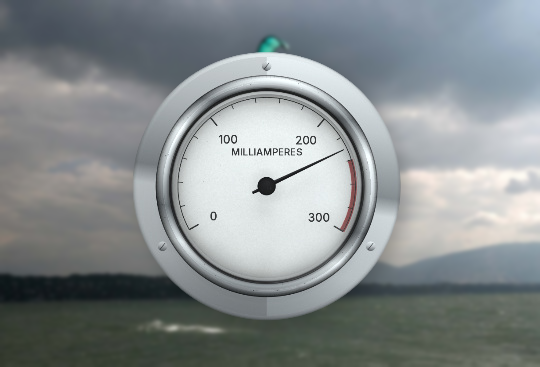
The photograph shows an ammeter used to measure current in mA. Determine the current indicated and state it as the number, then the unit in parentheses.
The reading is 230 (mA)
